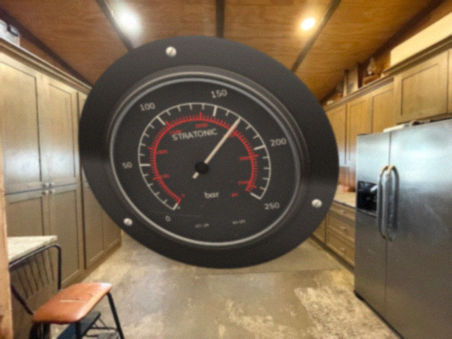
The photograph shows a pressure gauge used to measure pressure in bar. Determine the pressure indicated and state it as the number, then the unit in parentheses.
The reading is 170 (bar)
